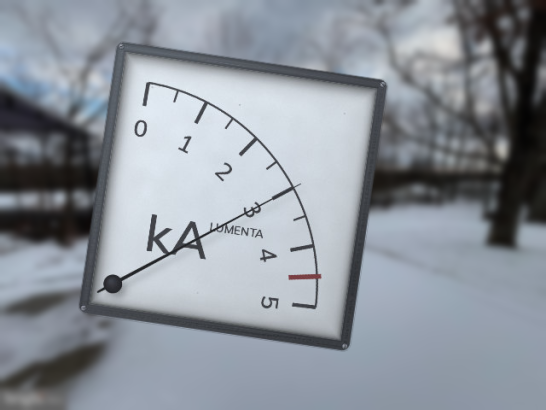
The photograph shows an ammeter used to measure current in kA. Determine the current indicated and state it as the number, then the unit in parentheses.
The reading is 3 (kA)
